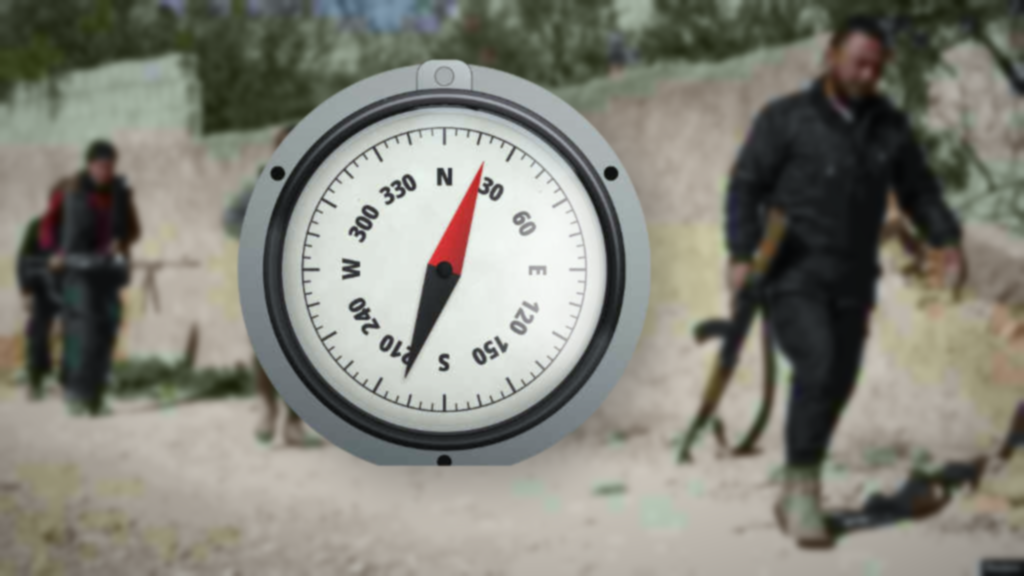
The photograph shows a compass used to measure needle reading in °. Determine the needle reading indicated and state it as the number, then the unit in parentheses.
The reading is 20 (°)
